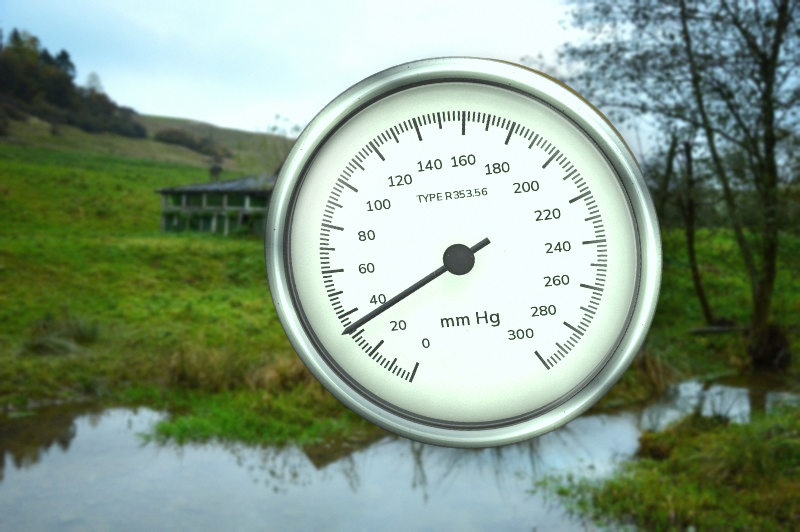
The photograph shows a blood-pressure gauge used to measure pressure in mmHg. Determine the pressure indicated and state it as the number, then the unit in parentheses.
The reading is 34 (mmHg)
